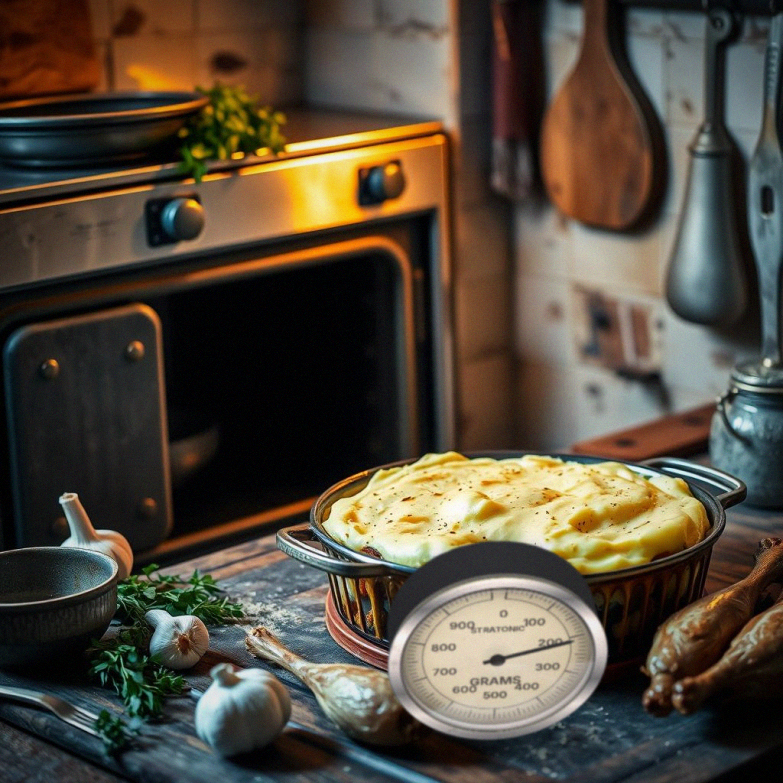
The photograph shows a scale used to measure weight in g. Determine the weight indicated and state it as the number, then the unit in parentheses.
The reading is 200 (g)
